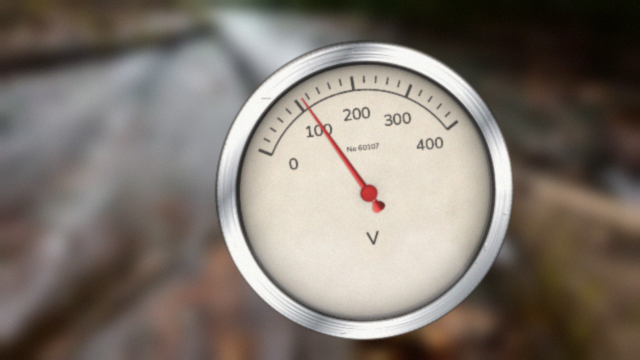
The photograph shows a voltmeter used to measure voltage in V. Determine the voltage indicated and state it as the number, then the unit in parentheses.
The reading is 110 (V)
